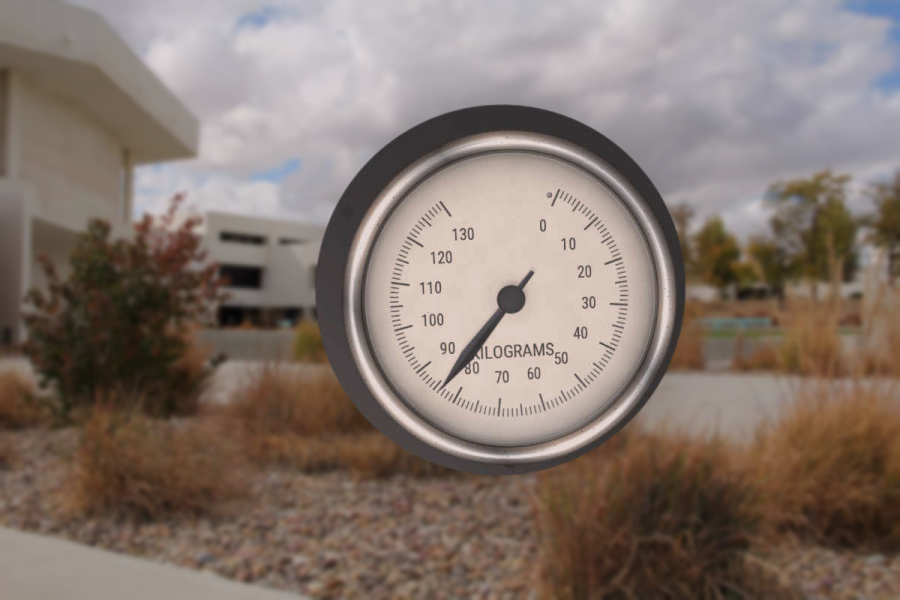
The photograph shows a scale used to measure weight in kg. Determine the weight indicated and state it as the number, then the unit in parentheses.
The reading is 84 (kg)
